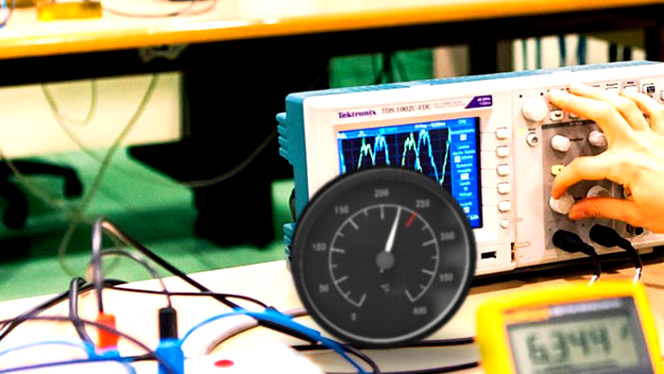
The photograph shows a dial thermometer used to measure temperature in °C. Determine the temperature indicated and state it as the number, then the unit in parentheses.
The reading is 225 (°C)
